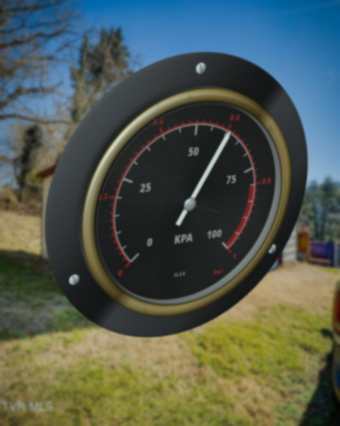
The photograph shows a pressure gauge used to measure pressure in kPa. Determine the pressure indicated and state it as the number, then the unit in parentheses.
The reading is 60 (kPa)
